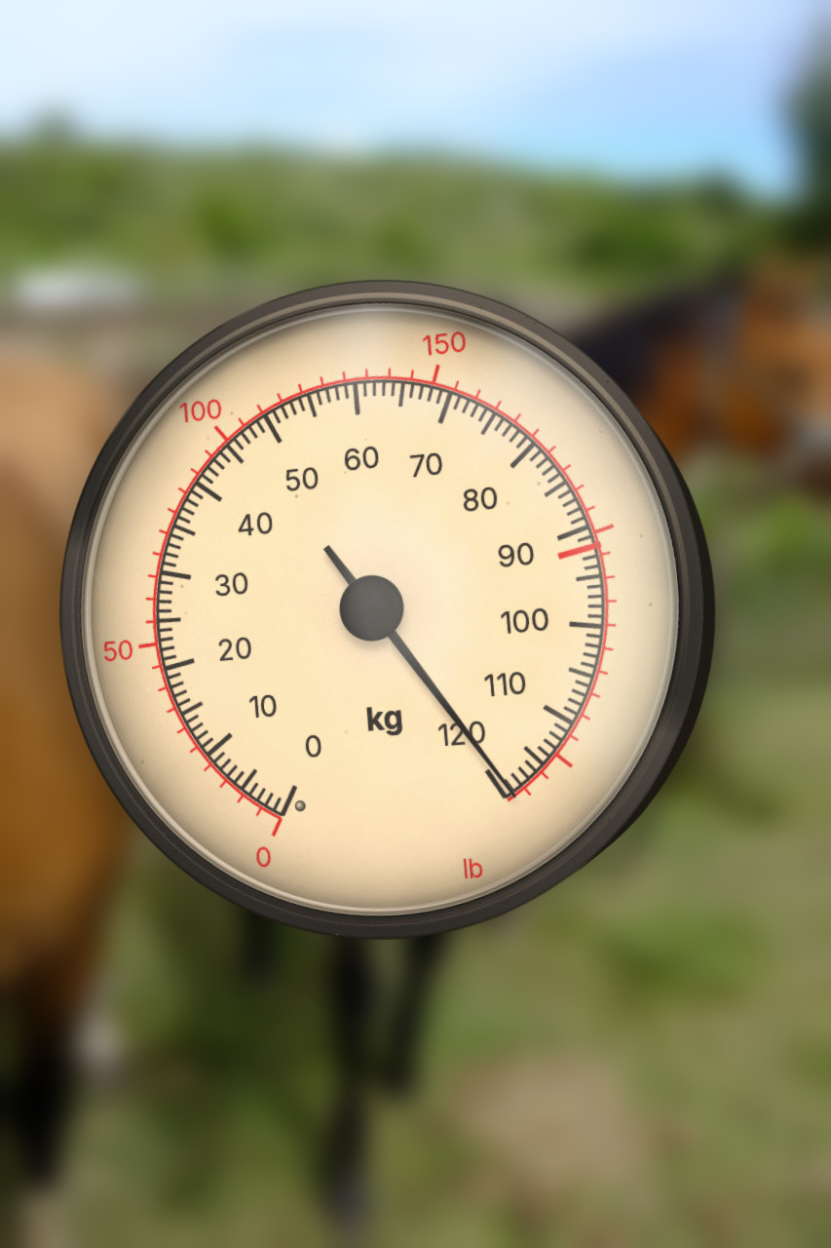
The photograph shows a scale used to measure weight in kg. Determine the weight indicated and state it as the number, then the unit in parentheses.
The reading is 119 (kg)
